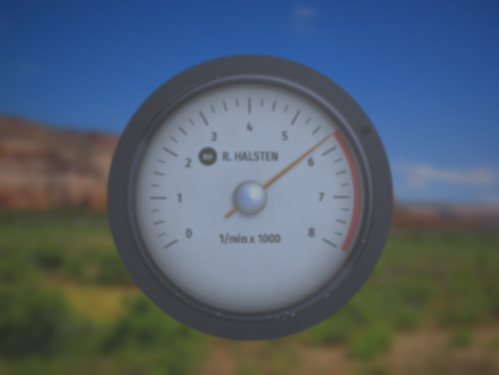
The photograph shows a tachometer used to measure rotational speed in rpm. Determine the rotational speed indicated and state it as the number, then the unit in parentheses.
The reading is 5750 (rpm)
